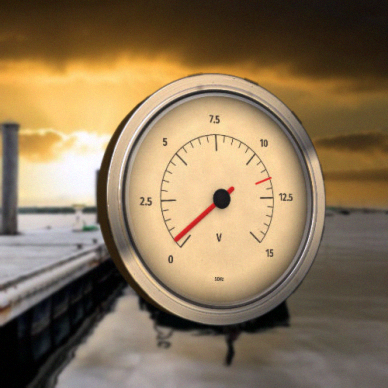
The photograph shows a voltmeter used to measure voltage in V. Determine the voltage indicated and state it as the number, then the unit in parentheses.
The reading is 0.5 (V)
